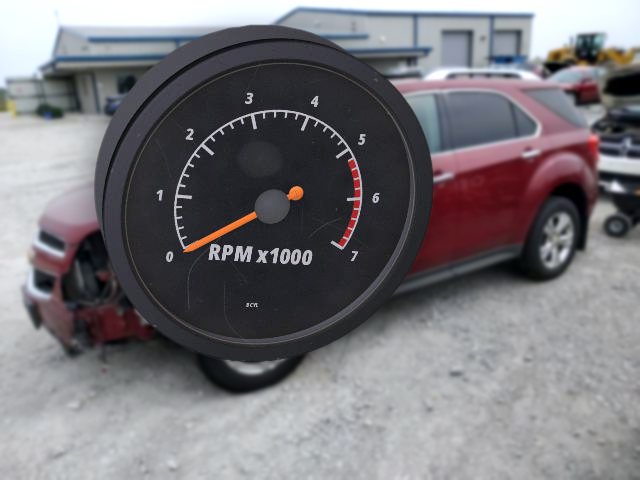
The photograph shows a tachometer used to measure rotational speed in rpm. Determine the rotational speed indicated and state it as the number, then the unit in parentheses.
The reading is 0 (rpm)
